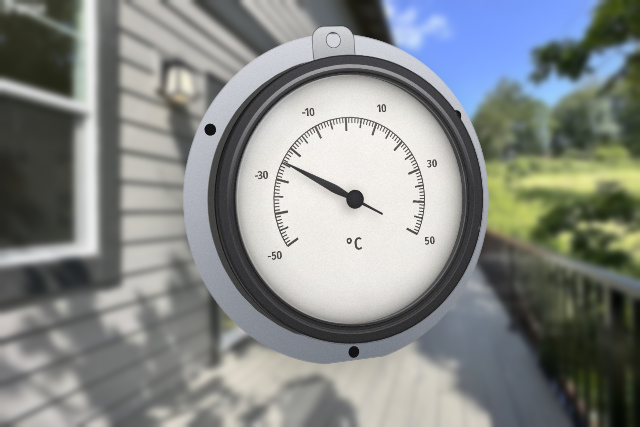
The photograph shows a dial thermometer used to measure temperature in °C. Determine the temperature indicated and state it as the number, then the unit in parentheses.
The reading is -25 (°C)
